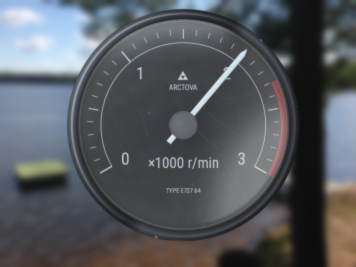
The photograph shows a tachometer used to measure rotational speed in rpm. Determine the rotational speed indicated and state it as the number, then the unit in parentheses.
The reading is 2000 (rpm)
